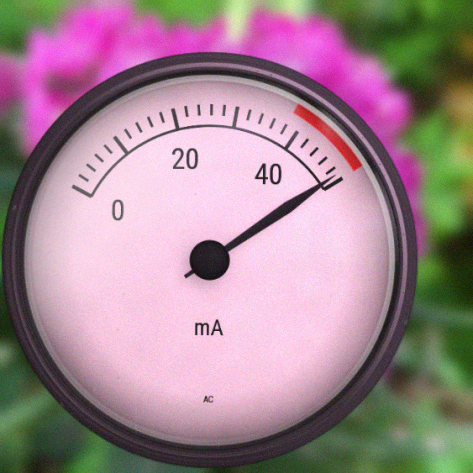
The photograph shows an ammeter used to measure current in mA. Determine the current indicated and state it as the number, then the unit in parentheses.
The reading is 49 (mA)
